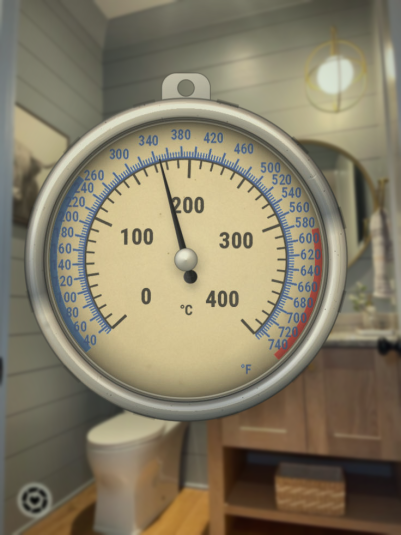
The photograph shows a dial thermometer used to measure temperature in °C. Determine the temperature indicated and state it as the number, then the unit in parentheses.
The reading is 175 (°C)
